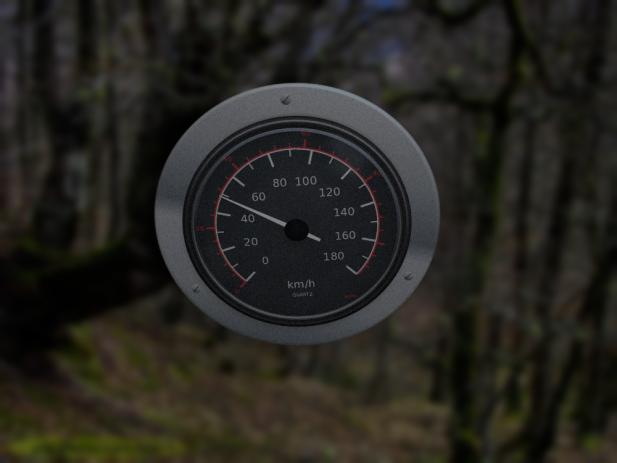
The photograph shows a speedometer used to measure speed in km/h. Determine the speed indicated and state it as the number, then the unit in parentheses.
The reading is 50 (km/h)
